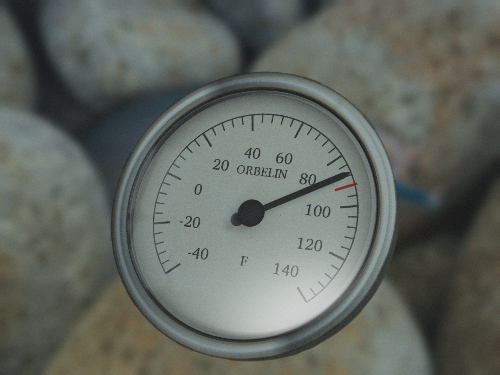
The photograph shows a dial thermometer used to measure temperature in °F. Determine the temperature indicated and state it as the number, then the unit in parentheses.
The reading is 88 (°F)
